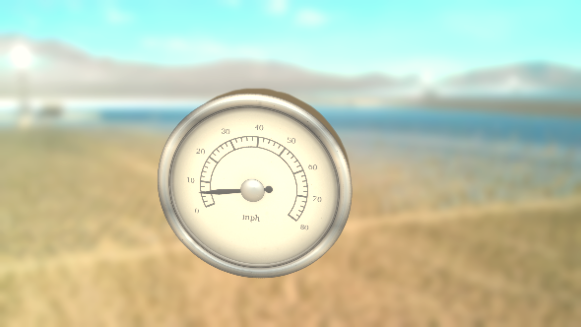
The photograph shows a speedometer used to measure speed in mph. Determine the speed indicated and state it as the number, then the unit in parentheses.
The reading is 6 (mph)
